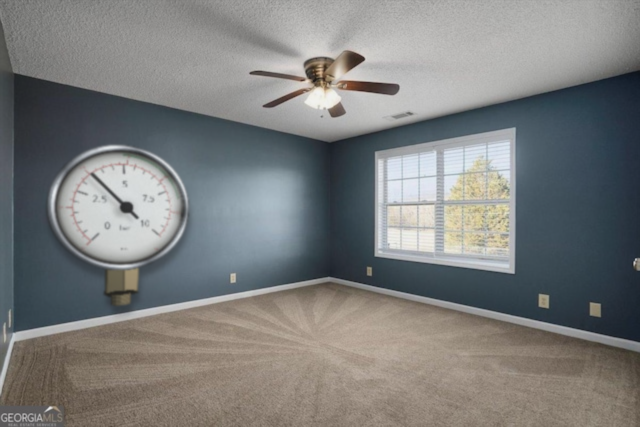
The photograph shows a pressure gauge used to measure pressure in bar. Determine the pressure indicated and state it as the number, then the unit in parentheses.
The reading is 3.5 (bar)
